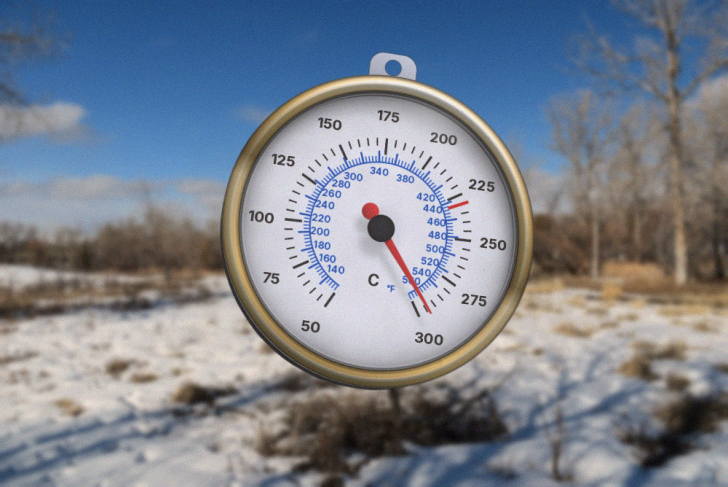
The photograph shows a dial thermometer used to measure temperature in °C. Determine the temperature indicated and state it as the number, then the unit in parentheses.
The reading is 295 (°C)
